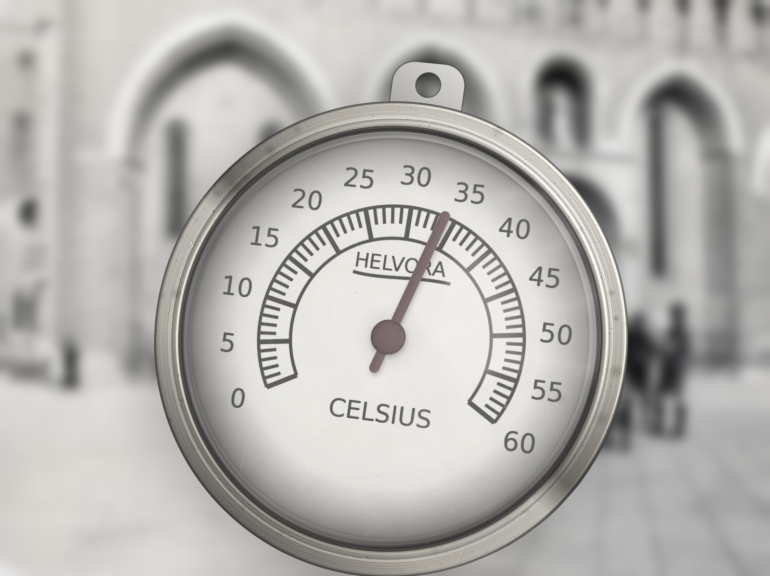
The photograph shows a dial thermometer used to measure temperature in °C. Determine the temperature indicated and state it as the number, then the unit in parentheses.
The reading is 34 (°C)
